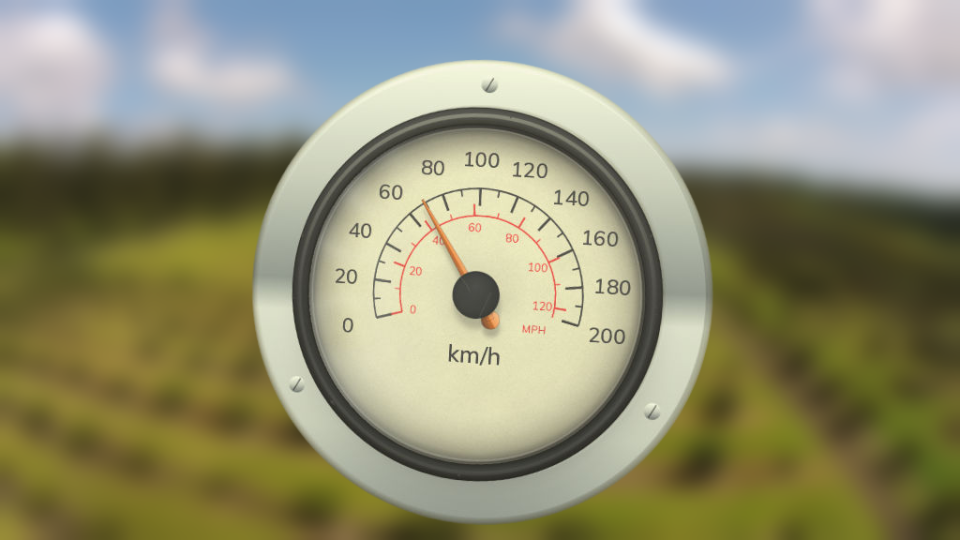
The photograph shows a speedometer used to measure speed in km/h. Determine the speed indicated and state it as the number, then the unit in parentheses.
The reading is 70 (km/h)
